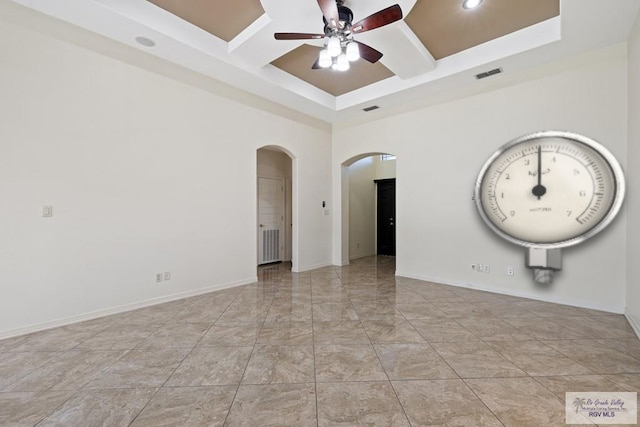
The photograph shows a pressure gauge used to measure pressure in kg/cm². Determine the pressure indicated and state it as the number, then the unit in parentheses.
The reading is 3.5 (kg/cm²)
